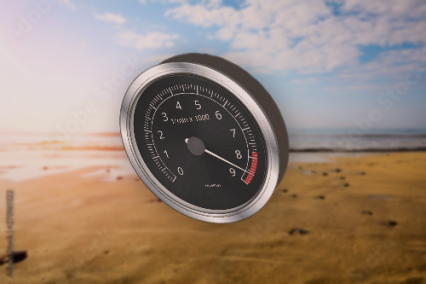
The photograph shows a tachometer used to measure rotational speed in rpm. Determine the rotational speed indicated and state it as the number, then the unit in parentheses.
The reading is 8500 (rpm)
